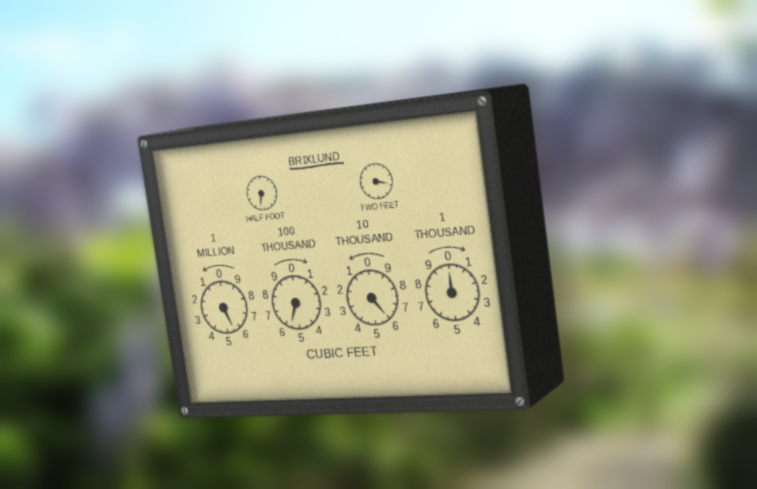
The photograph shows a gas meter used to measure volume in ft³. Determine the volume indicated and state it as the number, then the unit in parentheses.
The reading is 556000 (ft³)
